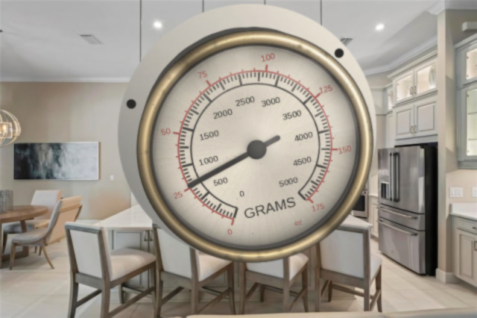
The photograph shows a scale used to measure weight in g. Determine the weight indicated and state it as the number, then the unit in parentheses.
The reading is 750 (g)
